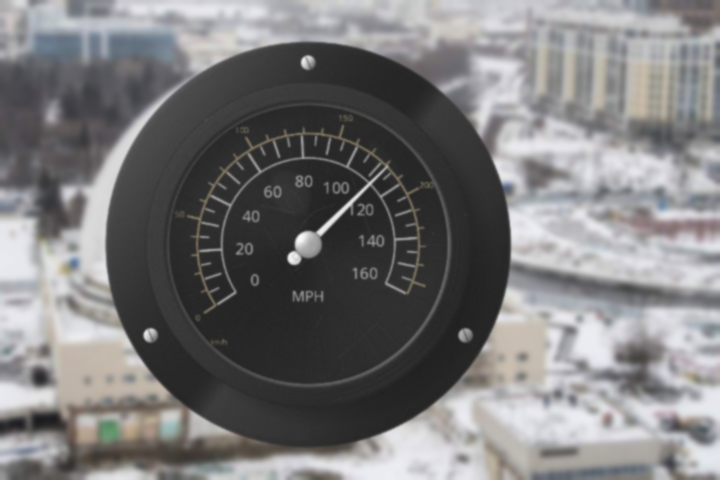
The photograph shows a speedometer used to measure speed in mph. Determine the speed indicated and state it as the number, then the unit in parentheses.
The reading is 112.5 (mph)
